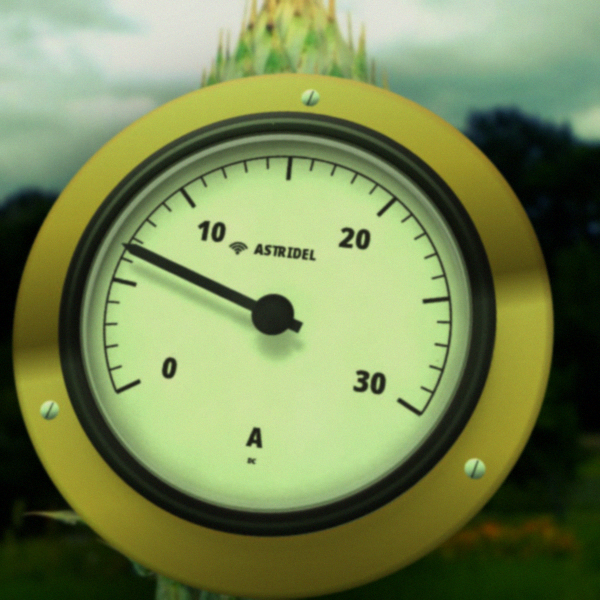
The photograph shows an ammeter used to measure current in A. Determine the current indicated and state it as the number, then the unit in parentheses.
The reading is 6.5 (A)
